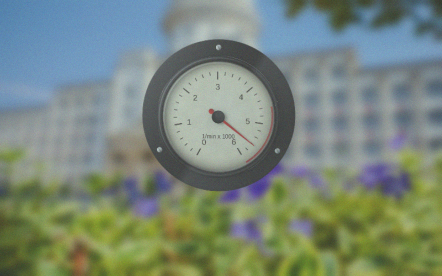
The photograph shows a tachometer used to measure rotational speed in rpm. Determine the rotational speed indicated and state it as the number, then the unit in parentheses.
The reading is 5600 (rpm)
